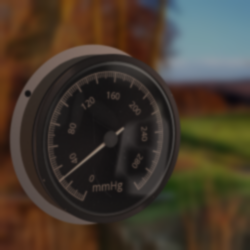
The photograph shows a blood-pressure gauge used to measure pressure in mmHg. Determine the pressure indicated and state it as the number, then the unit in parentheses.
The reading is 30 (mmHg)
